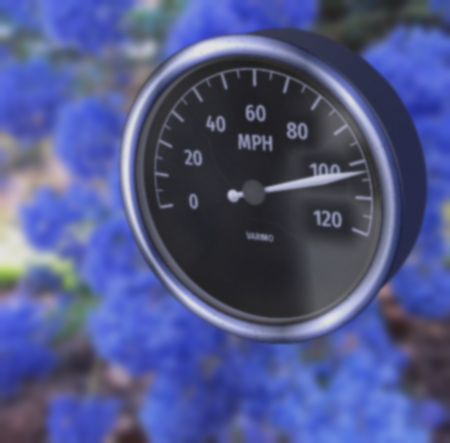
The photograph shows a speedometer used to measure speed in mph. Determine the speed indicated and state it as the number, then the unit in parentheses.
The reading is 102.5 (mph)
